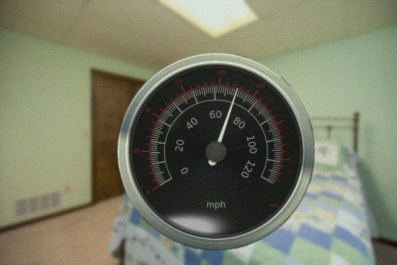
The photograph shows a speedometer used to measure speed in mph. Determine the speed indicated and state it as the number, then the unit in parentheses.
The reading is 70 (mph)
